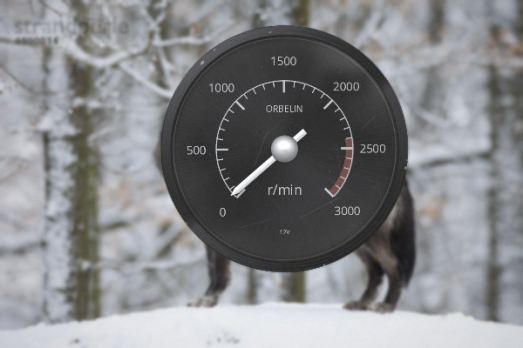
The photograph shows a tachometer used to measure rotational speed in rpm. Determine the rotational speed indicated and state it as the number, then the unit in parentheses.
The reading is 50 (rpm)
